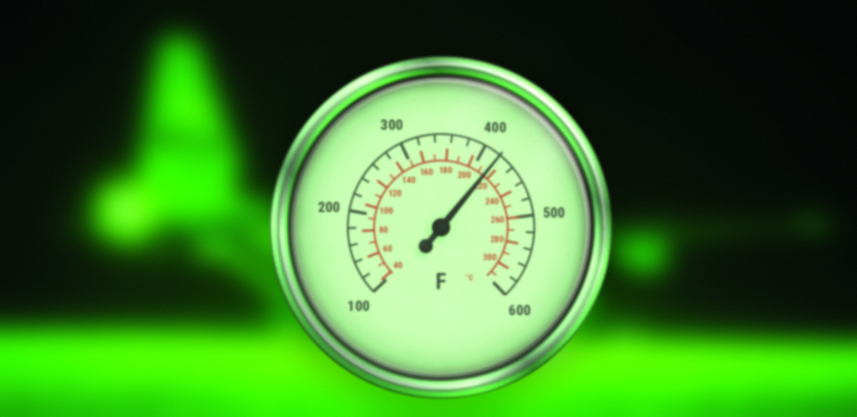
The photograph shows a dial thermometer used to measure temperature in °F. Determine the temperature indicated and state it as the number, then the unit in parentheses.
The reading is 420 (°F)
